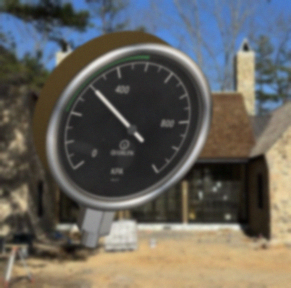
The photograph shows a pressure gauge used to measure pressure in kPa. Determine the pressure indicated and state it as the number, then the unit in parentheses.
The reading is 300 (kPa)
